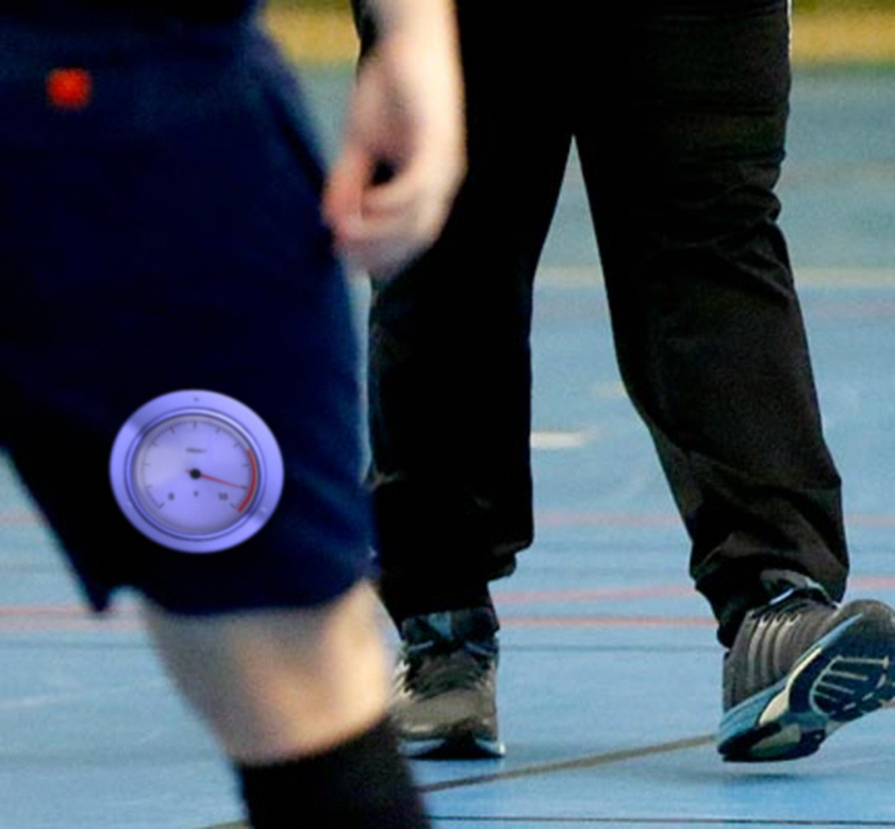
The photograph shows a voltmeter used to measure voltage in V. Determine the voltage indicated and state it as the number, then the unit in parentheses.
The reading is 9 (V)
